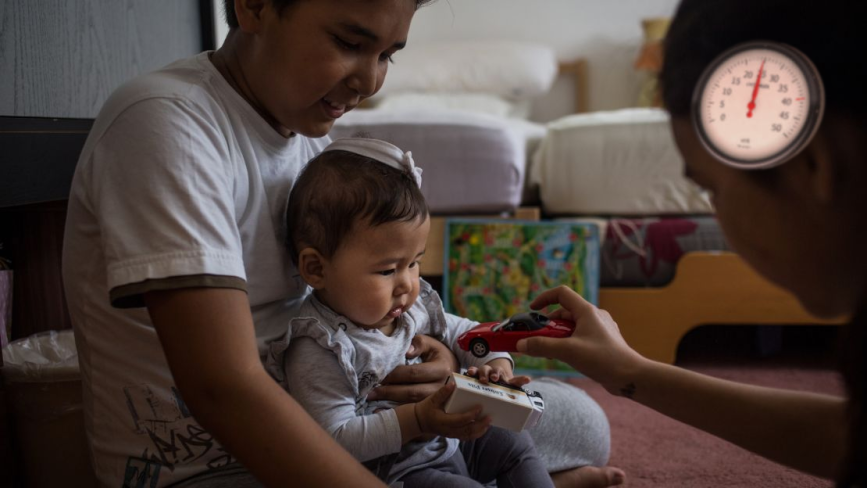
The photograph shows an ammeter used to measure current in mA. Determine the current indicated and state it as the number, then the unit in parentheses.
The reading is 25 (mA)
